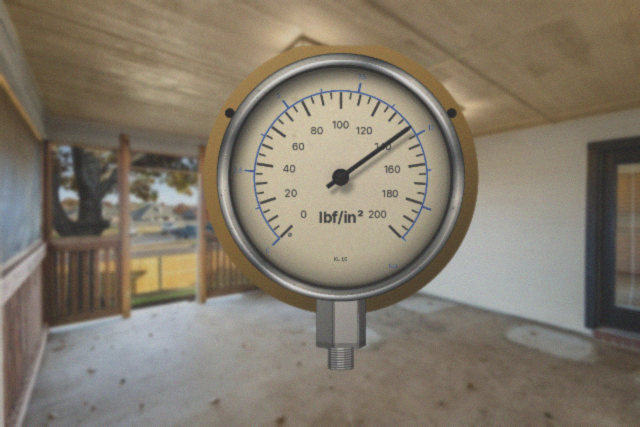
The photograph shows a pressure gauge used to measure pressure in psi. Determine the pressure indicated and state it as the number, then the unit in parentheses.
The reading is 140 (psi)
